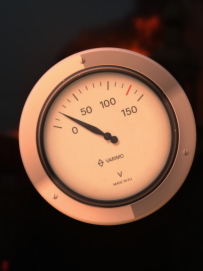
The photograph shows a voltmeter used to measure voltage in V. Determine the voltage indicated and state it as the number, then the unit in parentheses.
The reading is 20 (V)
